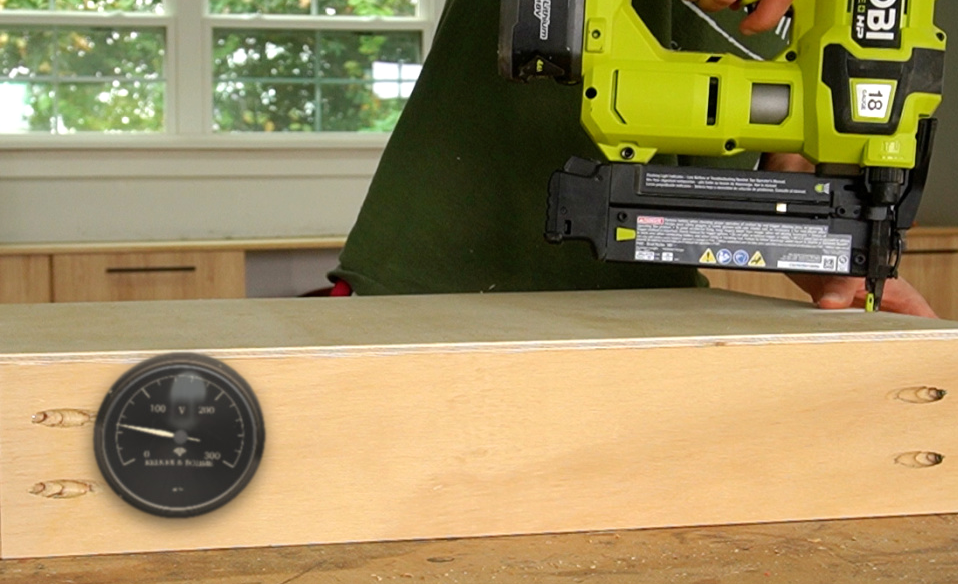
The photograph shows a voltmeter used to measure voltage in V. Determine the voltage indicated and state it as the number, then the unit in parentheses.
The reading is 50 (V)
